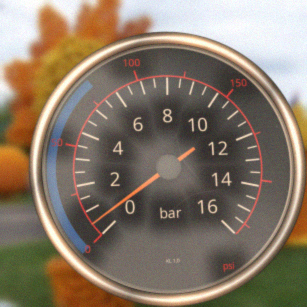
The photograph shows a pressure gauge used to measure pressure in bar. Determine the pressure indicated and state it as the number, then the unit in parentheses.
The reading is 0.5 (bar)
